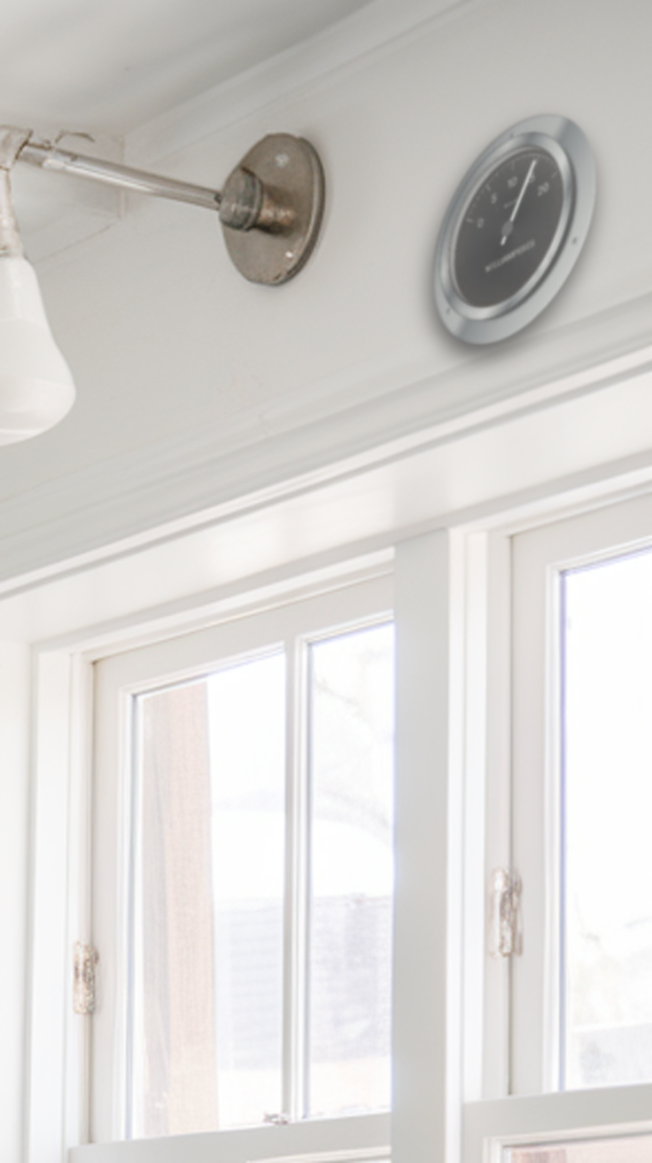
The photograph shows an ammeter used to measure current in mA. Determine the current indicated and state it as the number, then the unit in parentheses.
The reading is 15 (mA)
